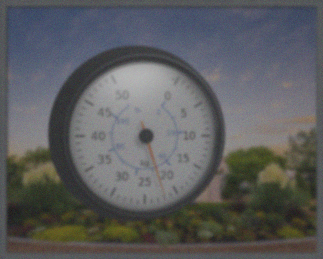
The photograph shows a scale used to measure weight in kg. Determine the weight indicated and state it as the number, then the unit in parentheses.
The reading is 22 (kg)
